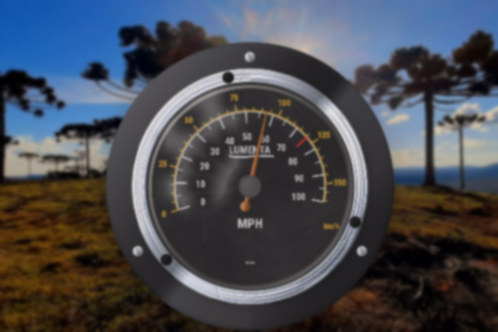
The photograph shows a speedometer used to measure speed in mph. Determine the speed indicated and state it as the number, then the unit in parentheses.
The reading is 57.5 (mph)
